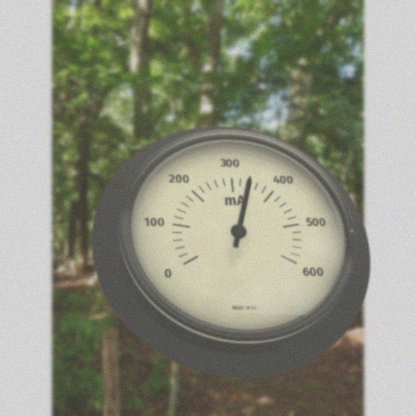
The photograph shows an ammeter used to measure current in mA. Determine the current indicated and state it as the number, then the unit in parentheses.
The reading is 340 (mA)
